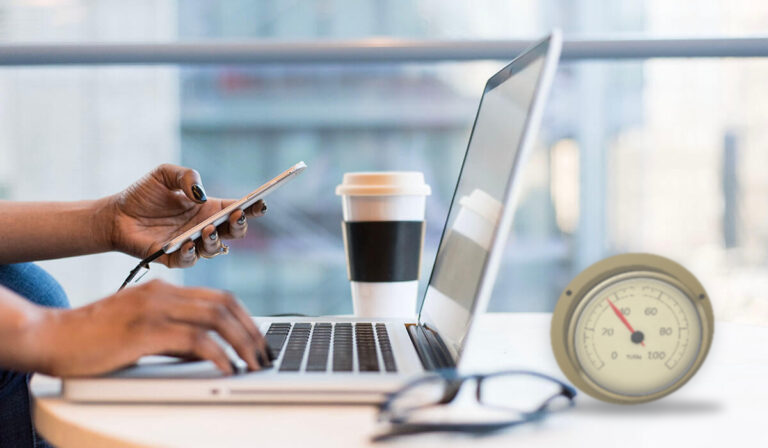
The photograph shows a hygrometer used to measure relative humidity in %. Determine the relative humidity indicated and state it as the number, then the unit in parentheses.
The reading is 36 (%)
